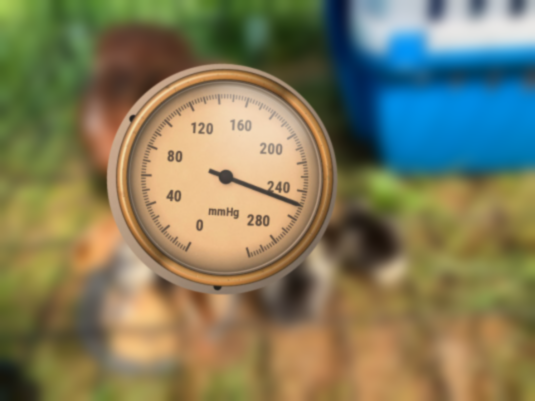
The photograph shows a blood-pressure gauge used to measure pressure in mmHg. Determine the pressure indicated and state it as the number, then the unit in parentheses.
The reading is 250 (mmHg)
